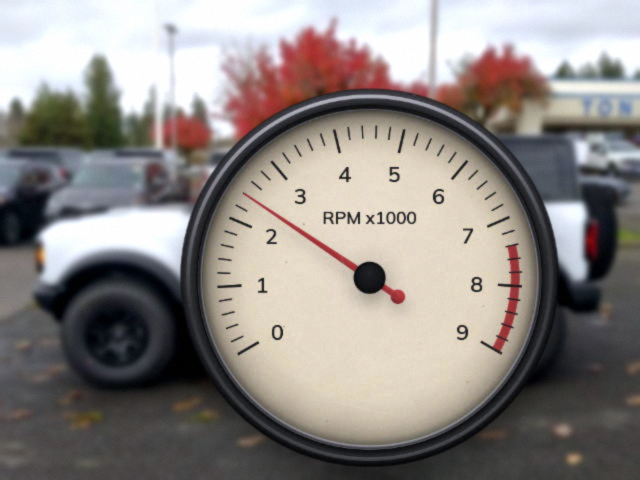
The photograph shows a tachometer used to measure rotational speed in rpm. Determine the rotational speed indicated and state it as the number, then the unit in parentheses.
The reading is 2400 (rpm)
